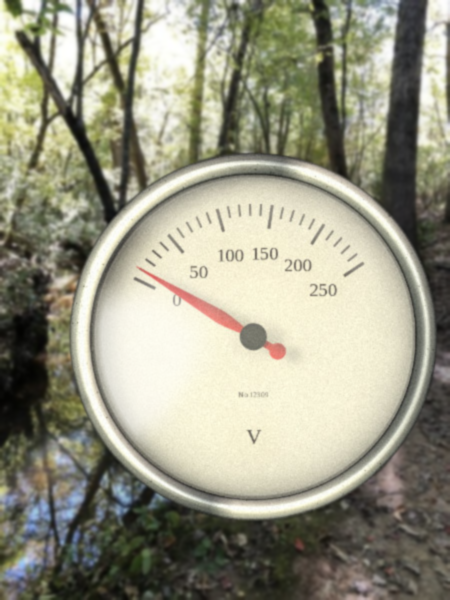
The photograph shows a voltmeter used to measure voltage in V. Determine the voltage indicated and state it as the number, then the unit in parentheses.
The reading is 10 (V)
